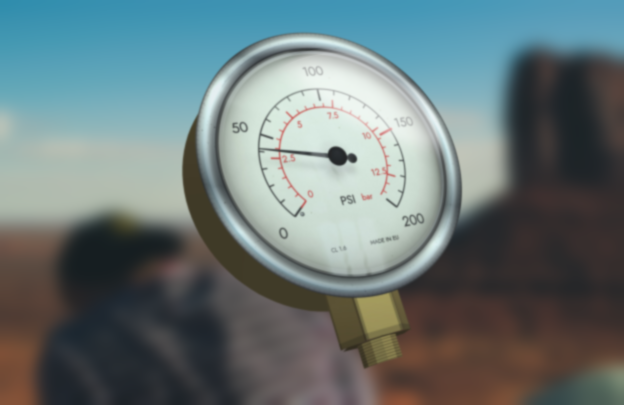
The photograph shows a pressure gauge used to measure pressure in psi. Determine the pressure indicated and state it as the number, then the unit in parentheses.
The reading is 40 (psi)
